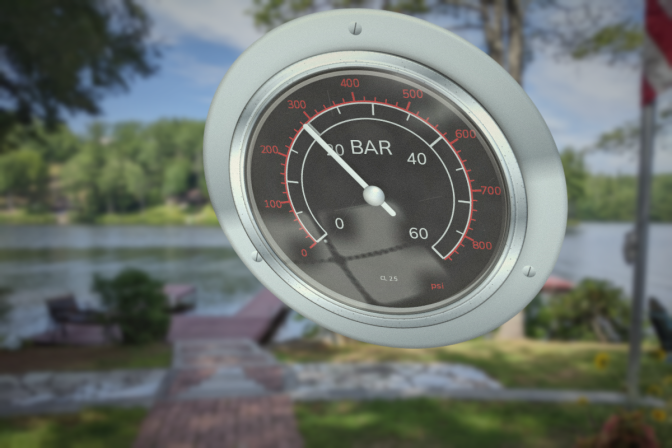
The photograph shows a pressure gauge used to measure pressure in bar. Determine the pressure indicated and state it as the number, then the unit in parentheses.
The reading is 20 (bar)
